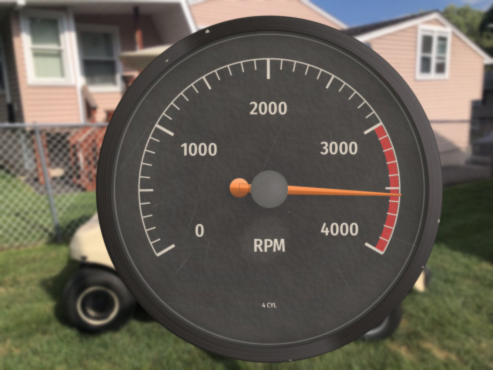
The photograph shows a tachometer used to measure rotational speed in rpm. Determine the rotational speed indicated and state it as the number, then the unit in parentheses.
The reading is 3550 (rpm)
